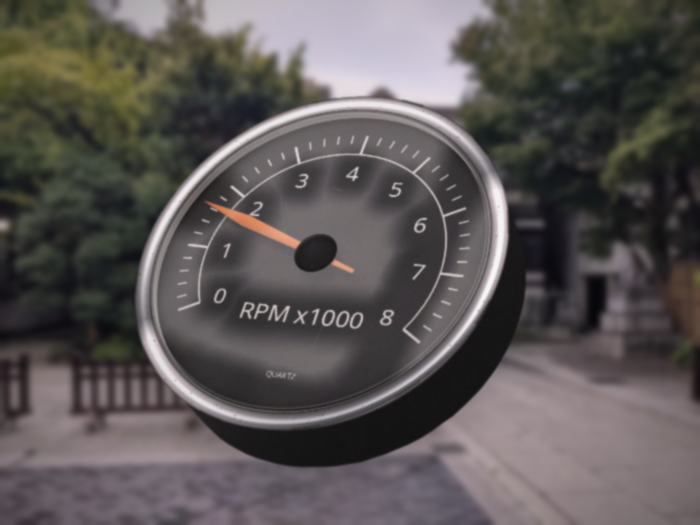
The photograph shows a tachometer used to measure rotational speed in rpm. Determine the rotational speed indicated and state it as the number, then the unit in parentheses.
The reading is 1600 (rpm)
